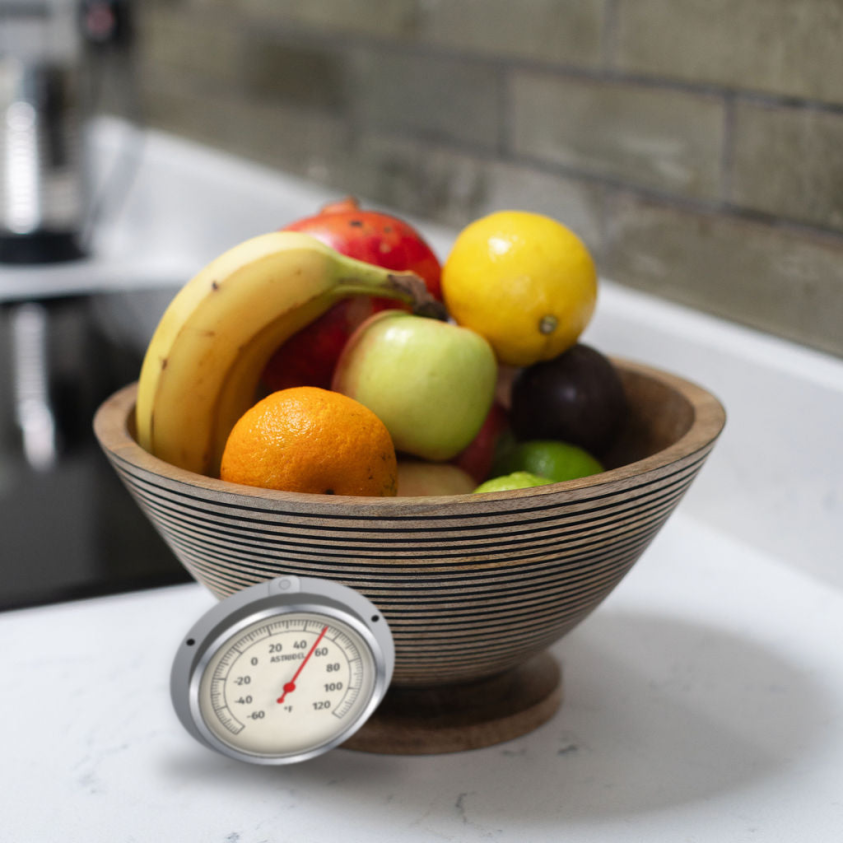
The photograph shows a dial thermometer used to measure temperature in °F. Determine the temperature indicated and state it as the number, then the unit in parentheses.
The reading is 50 (°F)
